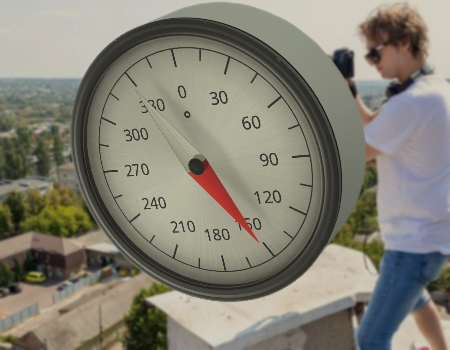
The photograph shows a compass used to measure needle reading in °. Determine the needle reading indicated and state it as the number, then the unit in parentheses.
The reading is 150 (°)
